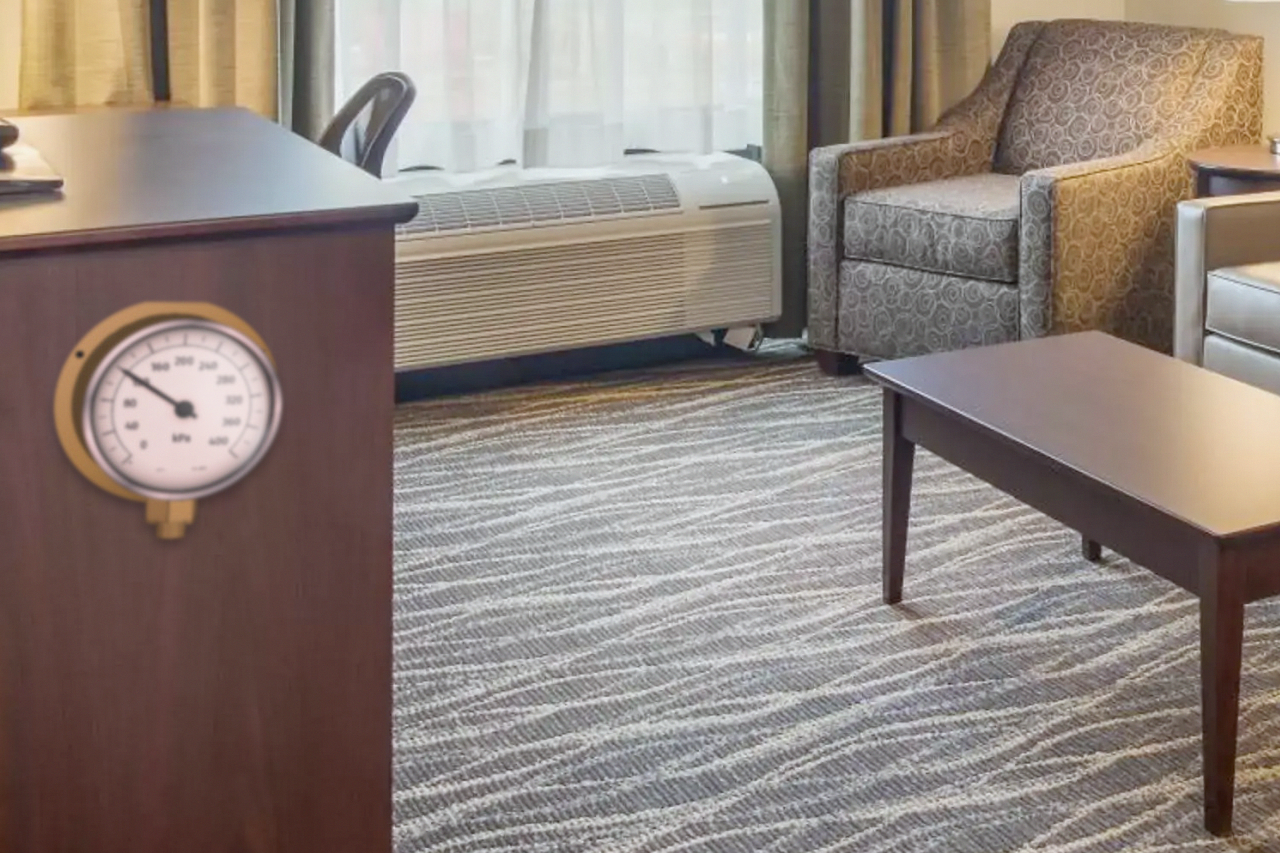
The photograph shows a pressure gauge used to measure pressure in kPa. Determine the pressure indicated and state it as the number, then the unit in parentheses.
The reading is 120 (kPa)
